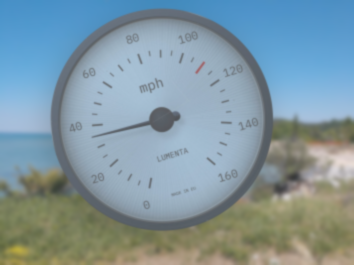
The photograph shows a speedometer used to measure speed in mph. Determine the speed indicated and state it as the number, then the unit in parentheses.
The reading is 35 (mph)
